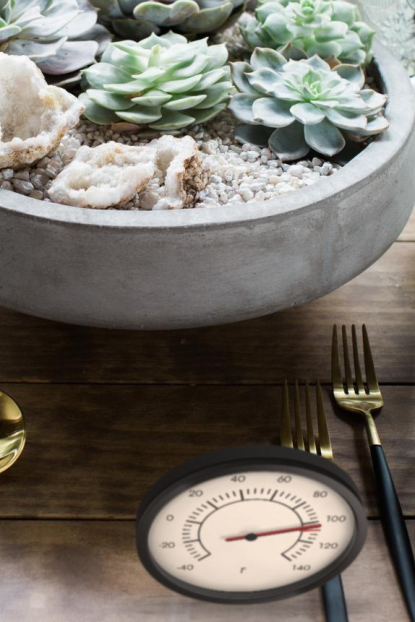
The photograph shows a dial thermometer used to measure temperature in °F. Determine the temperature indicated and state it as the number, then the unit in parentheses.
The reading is 100 (°F)
